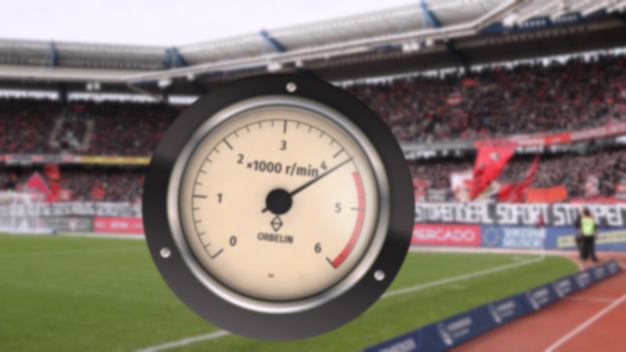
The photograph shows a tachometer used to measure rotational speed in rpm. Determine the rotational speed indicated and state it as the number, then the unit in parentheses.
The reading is 4200 (rpm)
